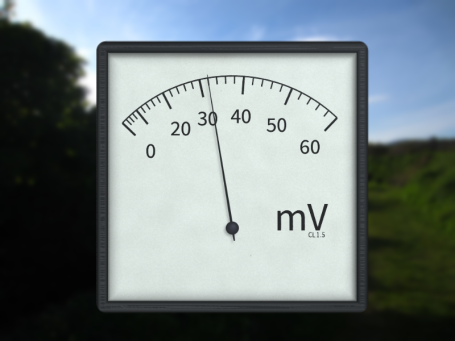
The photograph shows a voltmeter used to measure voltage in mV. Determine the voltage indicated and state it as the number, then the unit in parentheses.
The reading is 32 (mV)
